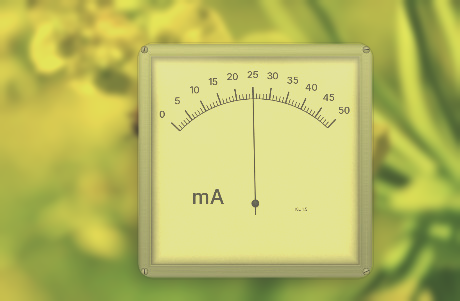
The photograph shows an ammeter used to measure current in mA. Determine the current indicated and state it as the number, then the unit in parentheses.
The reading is 25 (mA)
